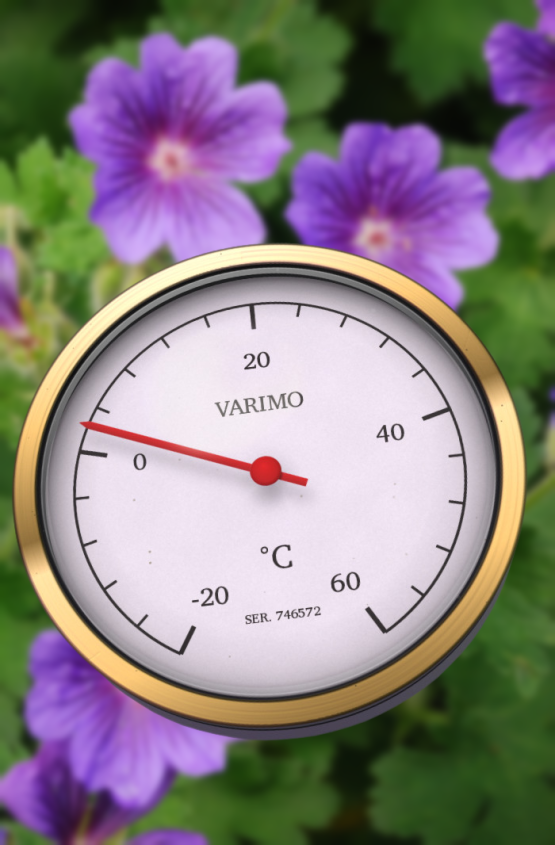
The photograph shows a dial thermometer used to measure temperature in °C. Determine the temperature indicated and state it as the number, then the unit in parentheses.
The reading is 2 (°C)
